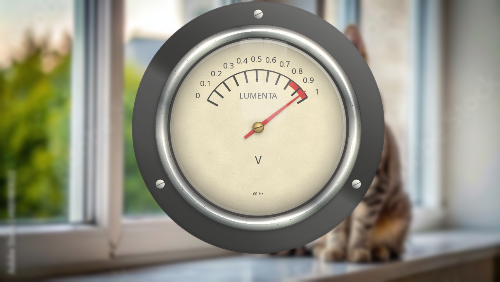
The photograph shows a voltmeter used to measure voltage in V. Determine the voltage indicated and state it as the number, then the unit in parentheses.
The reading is 0.95 (V)
